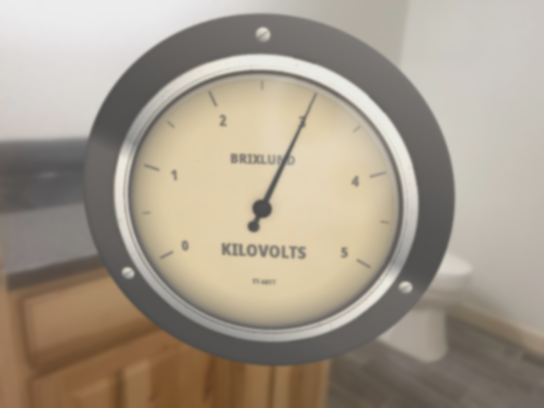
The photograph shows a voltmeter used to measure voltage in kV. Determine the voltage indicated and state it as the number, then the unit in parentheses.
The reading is 3 (kV)
